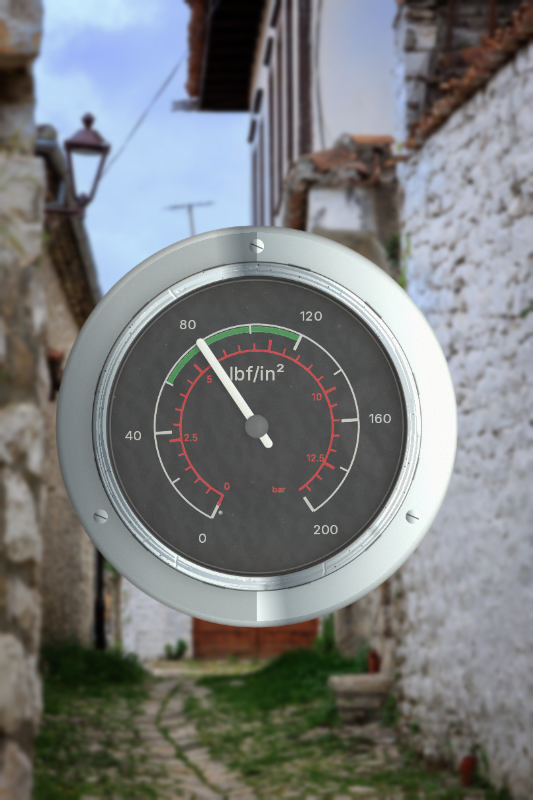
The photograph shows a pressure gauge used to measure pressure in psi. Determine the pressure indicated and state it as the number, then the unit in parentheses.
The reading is 80 (psi)
